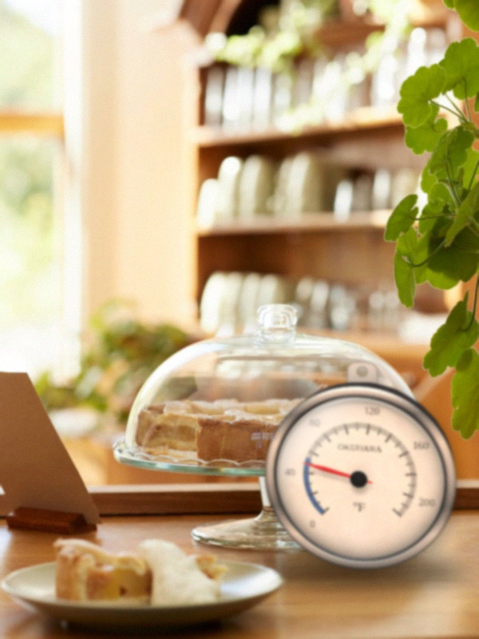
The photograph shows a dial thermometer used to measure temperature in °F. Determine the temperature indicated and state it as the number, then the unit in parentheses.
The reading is 50 (°F)
